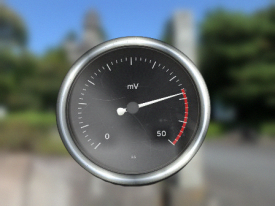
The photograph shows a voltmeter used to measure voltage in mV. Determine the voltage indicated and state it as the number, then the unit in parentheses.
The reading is 39 (mV)
